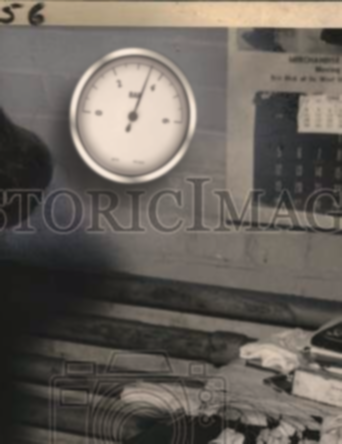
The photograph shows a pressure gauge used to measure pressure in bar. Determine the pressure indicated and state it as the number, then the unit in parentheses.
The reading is 3.5 (bar)
